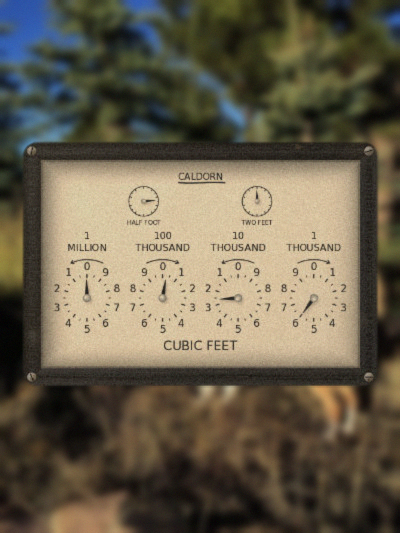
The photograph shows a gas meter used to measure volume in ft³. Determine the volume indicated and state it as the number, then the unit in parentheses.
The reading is 2600 (ft³)
